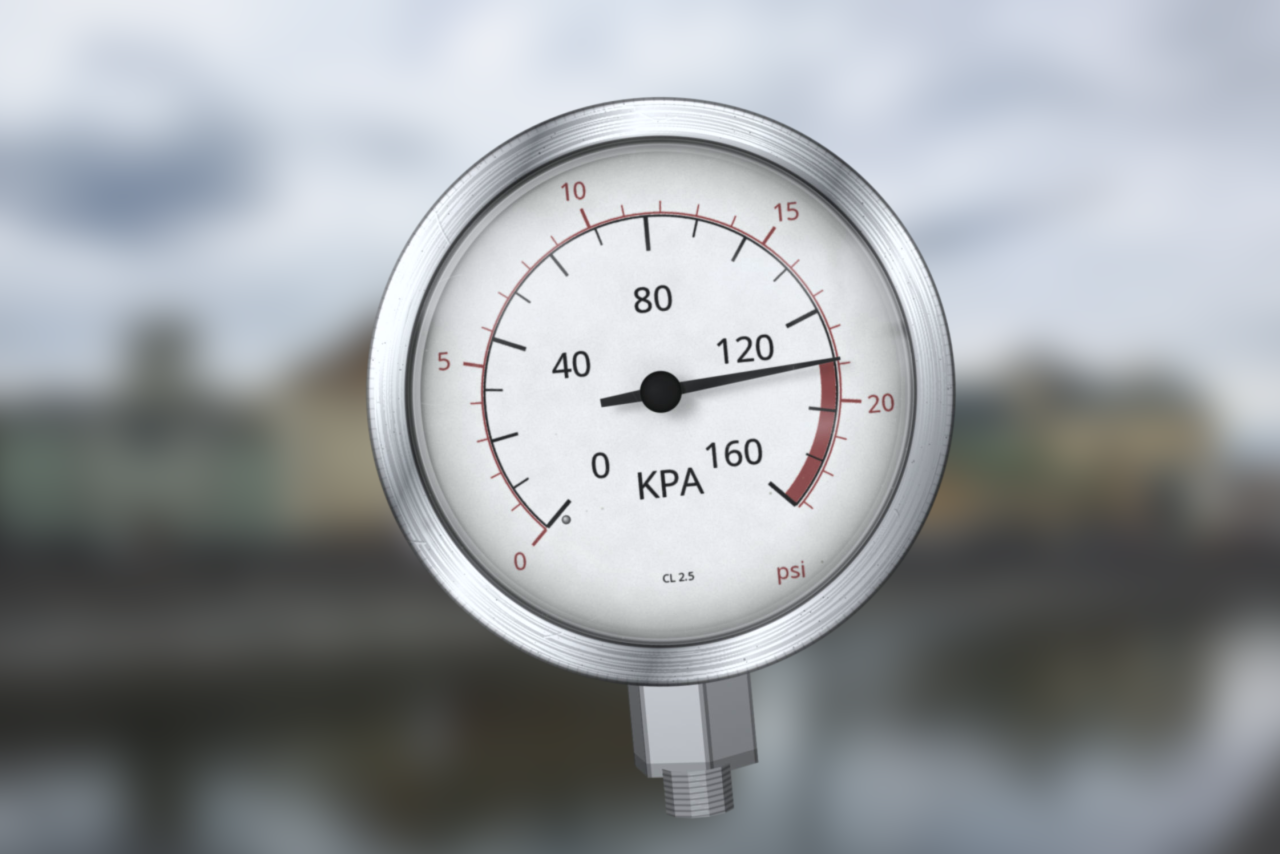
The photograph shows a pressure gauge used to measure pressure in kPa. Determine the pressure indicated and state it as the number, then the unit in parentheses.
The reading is 130 (kPa)
